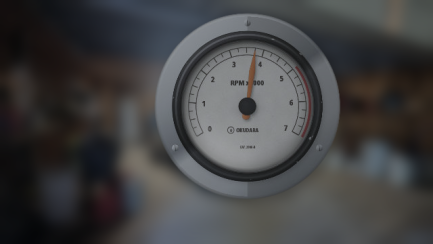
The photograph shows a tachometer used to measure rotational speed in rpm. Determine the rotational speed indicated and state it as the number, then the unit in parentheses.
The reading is 3750 (rpm)
